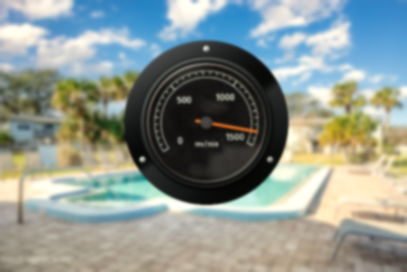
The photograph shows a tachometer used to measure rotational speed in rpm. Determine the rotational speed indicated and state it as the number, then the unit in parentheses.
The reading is 1400 (rpm)
